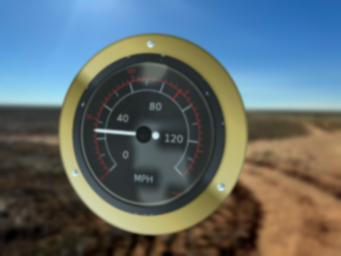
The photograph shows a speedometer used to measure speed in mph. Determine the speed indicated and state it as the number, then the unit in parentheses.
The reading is 25 (mph)
